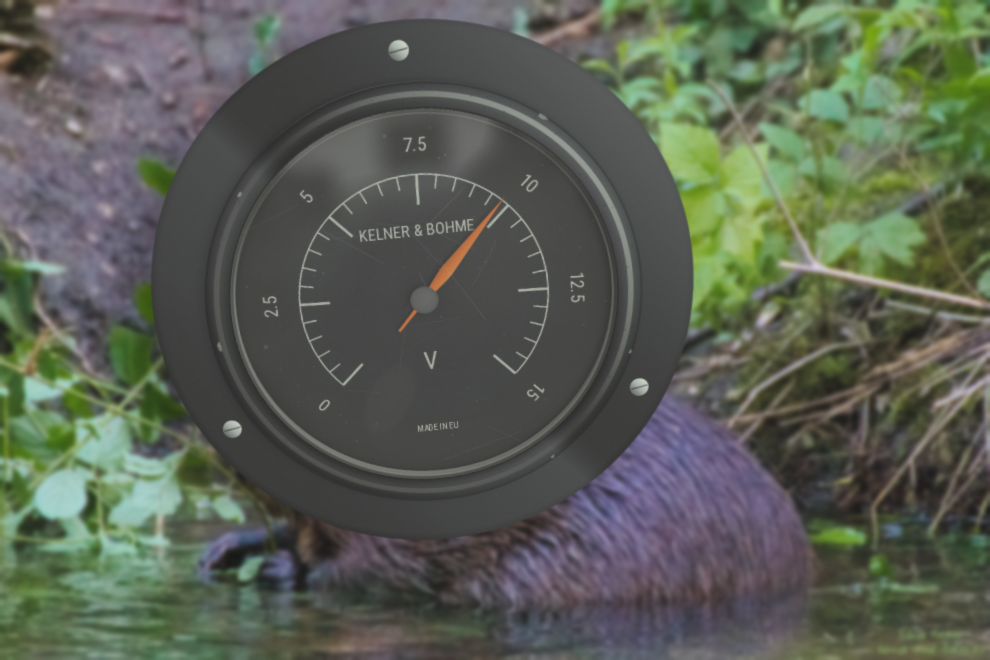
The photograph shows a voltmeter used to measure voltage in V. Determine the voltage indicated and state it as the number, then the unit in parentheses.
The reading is 9.75 (V)
